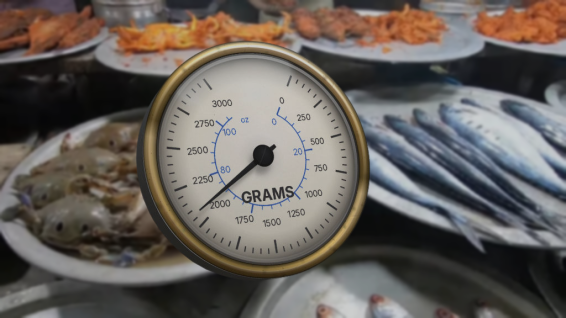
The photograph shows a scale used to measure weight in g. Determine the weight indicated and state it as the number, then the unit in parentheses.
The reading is 2075 (g)
